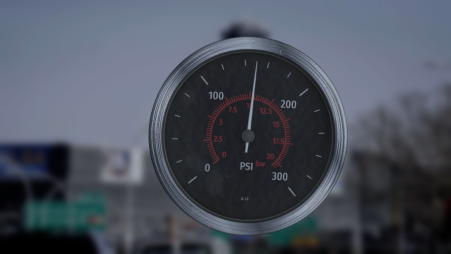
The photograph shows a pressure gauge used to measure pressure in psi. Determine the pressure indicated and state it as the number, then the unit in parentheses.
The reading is 150 (psi)
